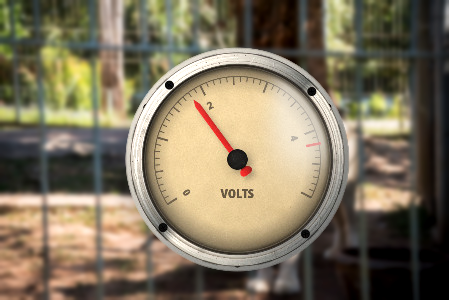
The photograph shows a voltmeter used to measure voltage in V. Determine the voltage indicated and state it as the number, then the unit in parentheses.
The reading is 1.8 (V)
